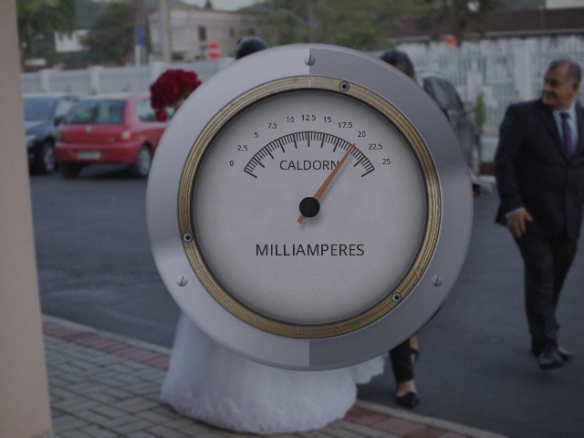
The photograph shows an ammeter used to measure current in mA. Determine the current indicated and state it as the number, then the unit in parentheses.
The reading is 20 (mA)
